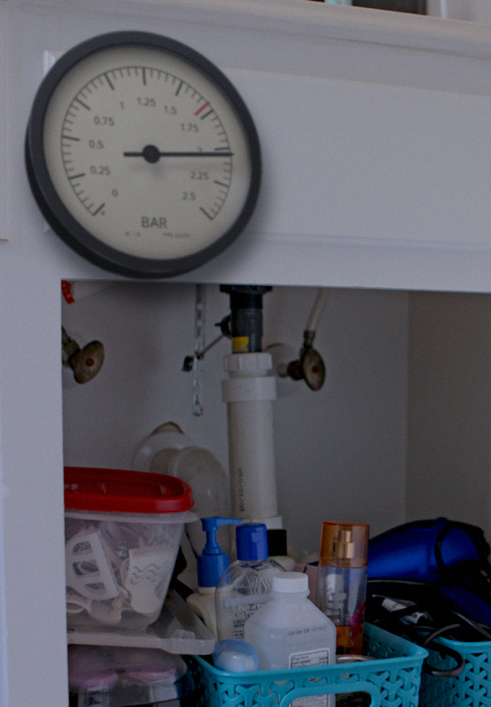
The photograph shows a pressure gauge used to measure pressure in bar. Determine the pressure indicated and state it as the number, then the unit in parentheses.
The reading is 2.05 (bar)
